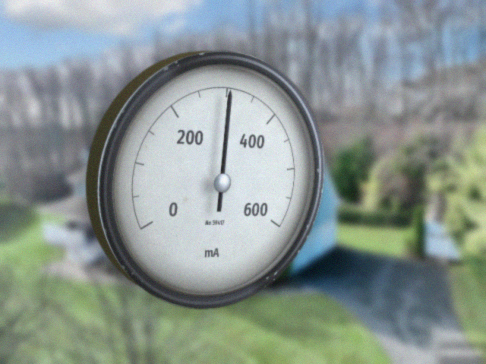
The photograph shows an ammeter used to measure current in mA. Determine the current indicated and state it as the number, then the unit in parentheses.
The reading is 300 (mA)
